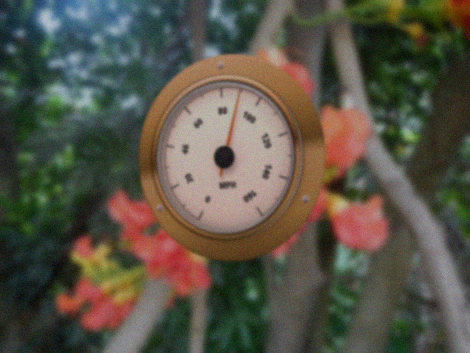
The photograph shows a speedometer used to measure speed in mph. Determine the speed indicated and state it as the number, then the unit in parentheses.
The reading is 90 (mph)
